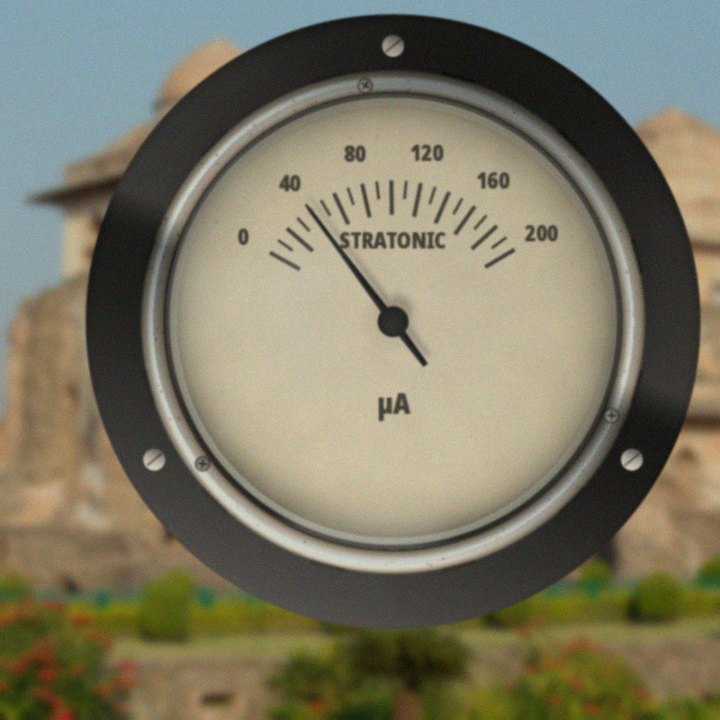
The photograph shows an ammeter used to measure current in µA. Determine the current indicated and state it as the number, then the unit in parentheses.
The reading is 40 (µA)
